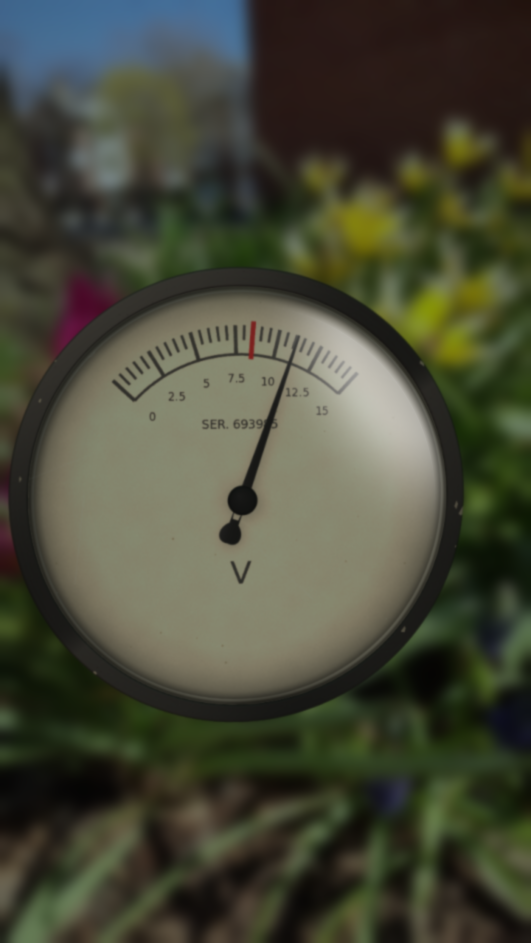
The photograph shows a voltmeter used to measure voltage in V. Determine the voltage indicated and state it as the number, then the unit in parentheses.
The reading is 11 (V)
